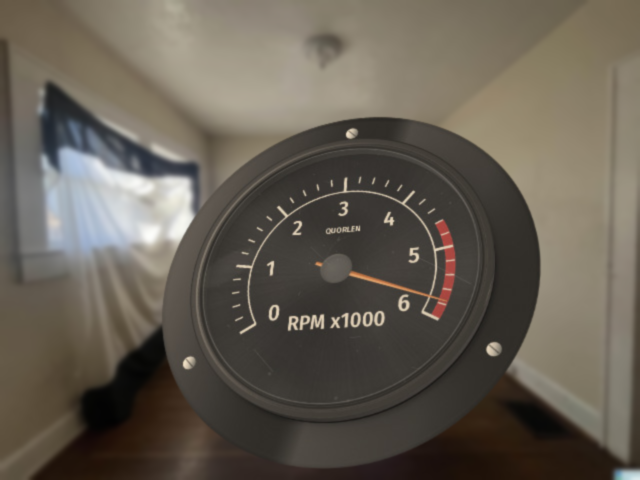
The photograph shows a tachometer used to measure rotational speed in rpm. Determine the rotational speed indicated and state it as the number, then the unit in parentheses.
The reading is 5800 (rpm)
